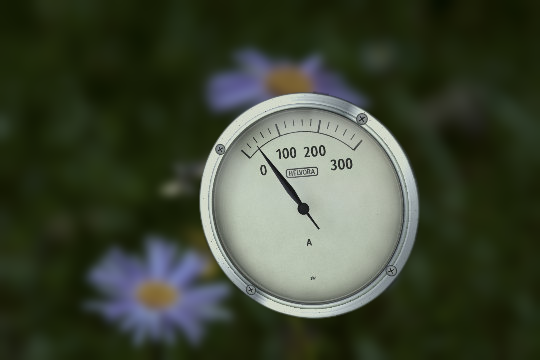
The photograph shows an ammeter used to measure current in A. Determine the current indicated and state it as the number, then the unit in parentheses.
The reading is 40 (A)
